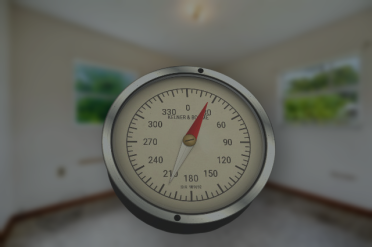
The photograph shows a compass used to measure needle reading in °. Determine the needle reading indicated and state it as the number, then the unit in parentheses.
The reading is 25 (°)
